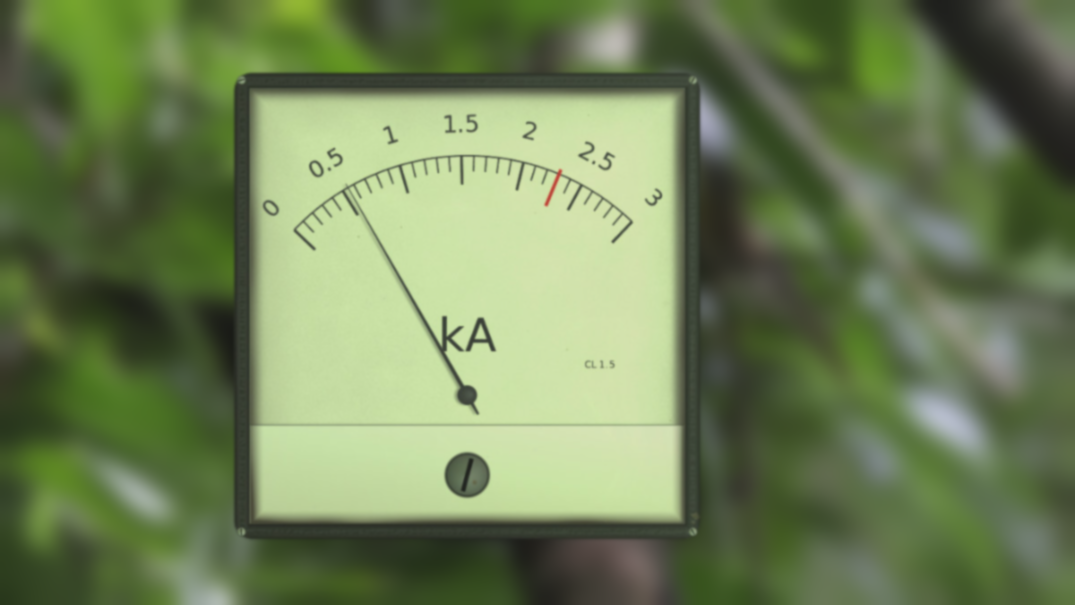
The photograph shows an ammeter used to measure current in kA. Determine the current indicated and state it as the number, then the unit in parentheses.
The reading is 0.55 (kA)
